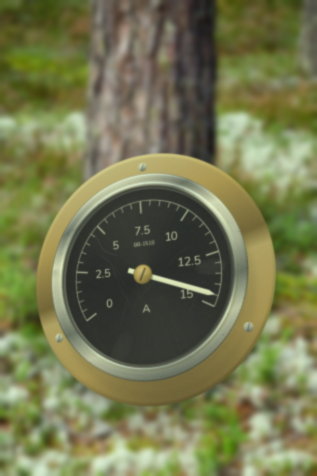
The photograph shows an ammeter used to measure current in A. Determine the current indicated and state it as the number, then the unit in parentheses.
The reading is 14.5 (A)
